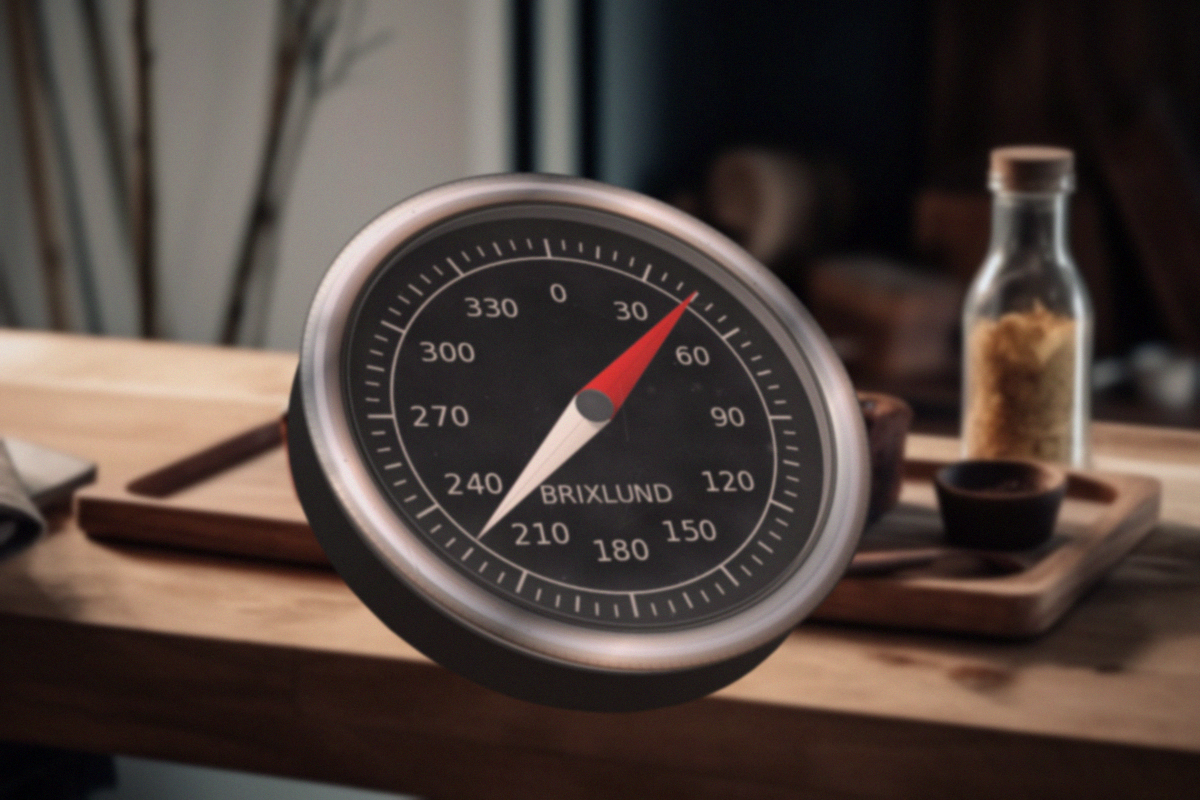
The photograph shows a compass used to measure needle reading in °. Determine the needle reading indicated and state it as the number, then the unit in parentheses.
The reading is 45 (°)
